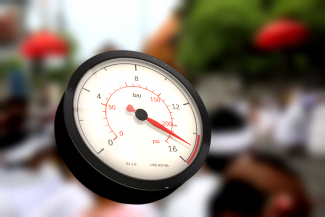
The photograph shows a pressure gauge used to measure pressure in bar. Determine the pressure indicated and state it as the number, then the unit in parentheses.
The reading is 15 (bar)
